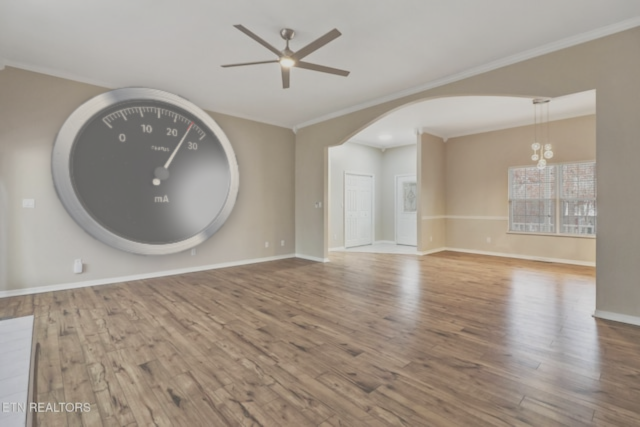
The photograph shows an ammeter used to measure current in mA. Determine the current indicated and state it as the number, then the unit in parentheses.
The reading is 25 (mA)
